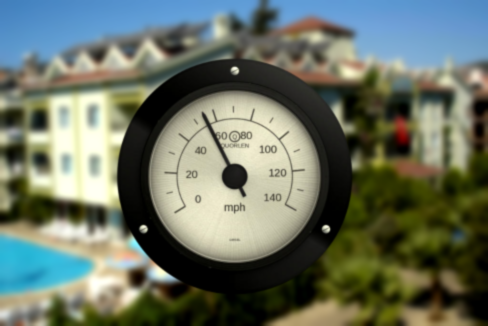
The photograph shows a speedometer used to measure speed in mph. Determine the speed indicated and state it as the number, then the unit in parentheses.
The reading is 55 (mph)
